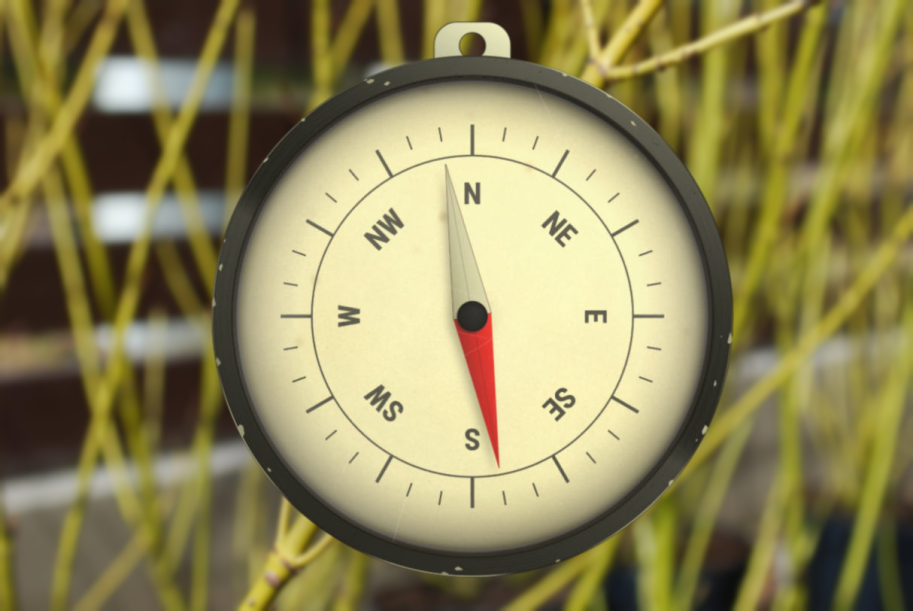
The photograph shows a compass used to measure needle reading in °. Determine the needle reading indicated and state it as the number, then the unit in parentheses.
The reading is 170 (°)
